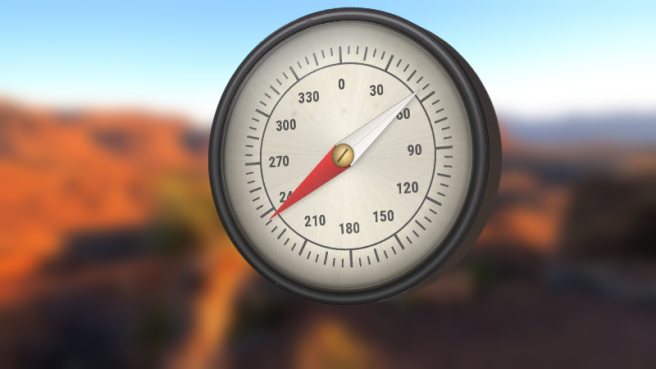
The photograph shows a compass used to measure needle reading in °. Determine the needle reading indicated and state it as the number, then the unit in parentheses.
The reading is 235 (°)
